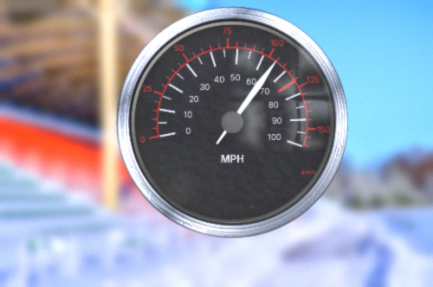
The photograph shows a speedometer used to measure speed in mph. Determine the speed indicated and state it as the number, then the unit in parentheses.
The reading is 65 (mph)
